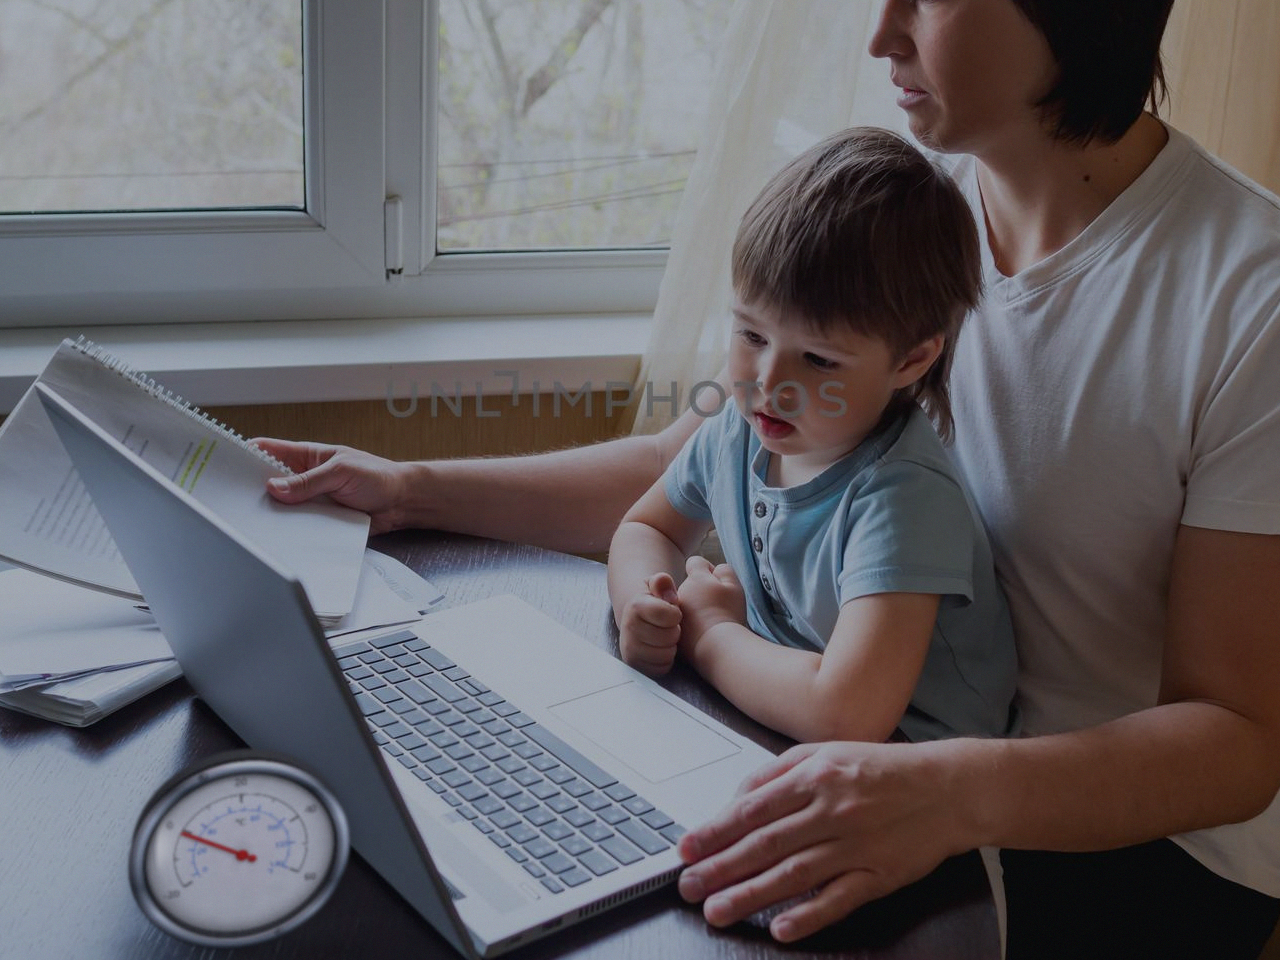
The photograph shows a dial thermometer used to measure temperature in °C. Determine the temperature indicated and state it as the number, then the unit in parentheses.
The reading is 0 (°C)
